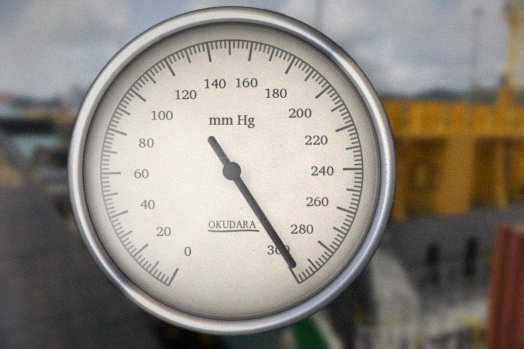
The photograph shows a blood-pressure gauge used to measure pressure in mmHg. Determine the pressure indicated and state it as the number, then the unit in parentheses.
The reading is 298 (mmHg)
